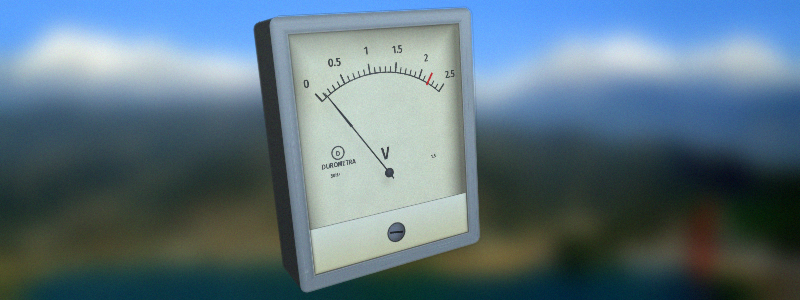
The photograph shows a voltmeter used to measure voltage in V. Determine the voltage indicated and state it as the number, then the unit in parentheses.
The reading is 0.1 (V)
